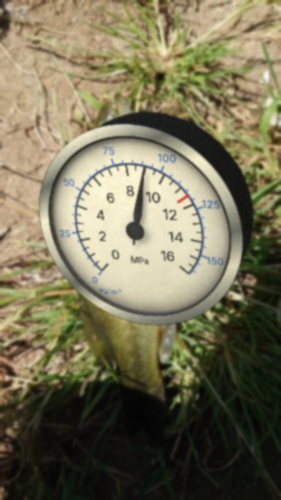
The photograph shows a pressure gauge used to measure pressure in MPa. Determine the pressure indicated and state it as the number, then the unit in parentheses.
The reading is 9 (MPa)
